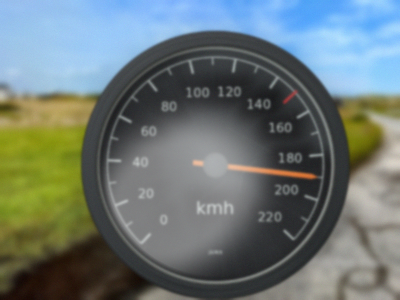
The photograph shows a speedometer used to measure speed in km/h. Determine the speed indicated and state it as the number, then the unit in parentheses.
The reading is 190 (km/h)
